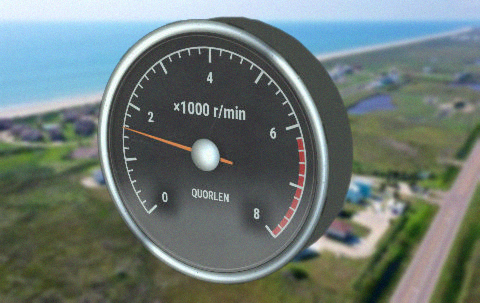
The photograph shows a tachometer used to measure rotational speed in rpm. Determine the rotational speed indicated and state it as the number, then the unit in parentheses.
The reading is 1600 (rpm)
